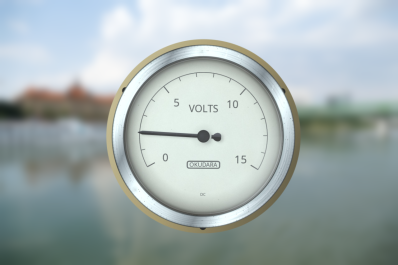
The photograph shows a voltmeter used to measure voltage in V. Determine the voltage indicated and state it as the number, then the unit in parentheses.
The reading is 2 (V)
